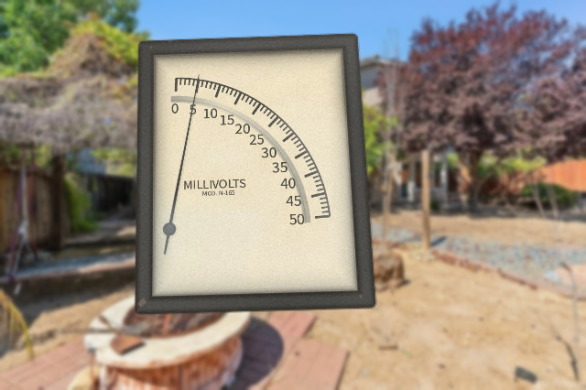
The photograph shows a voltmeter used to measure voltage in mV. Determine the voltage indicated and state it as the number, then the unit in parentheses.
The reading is 5 (mV)
